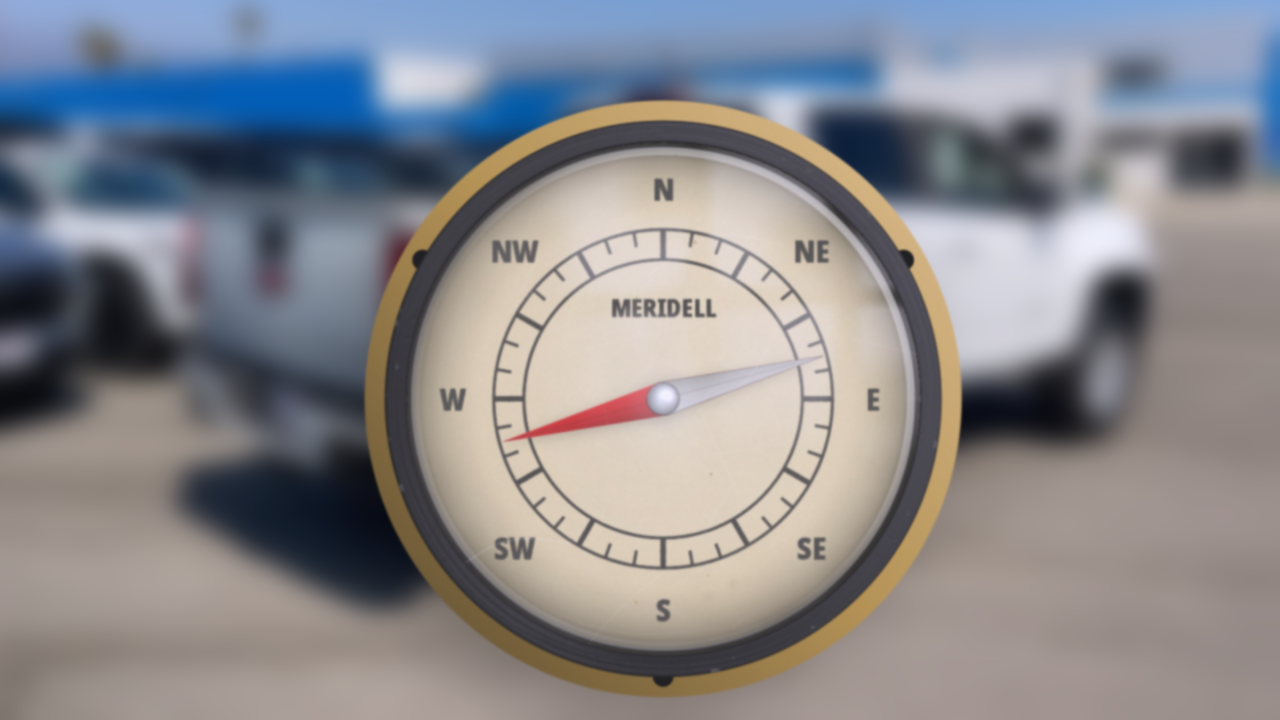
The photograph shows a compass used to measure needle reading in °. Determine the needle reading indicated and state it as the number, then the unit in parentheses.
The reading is 255 (°)
